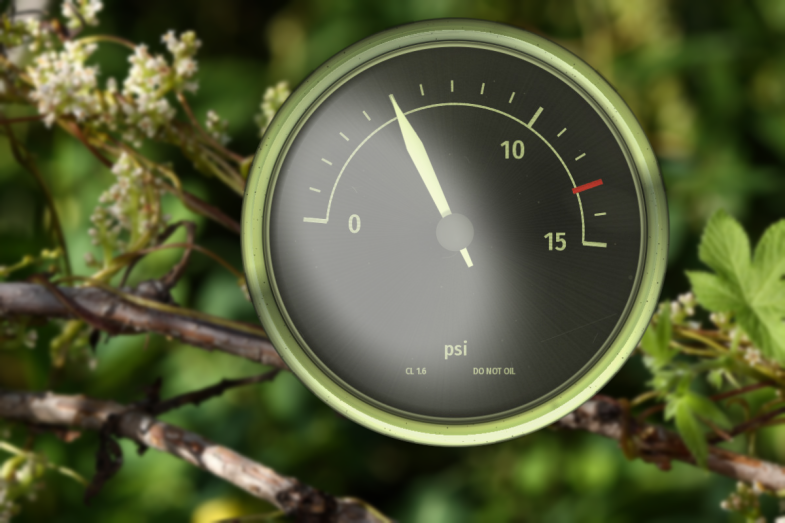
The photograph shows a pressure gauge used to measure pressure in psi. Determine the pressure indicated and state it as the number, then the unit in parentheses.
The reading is 5 (psi)
